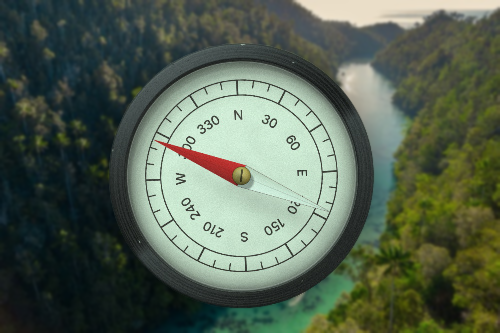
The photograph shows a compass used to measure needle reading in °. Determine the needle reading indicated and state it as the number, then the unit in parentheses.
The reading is 295 (°)
